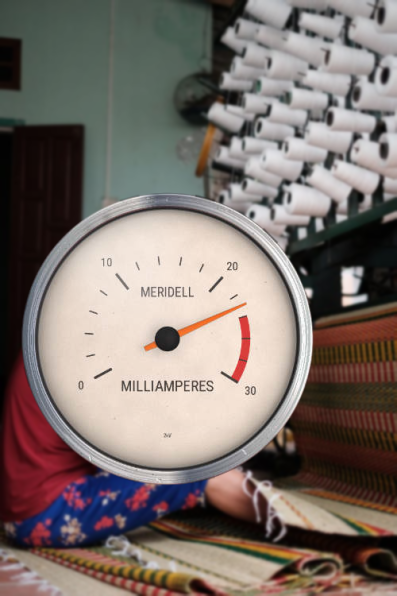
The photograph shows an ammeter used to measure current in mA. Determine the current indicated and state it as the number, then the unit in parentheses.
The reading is 23 (mA)
